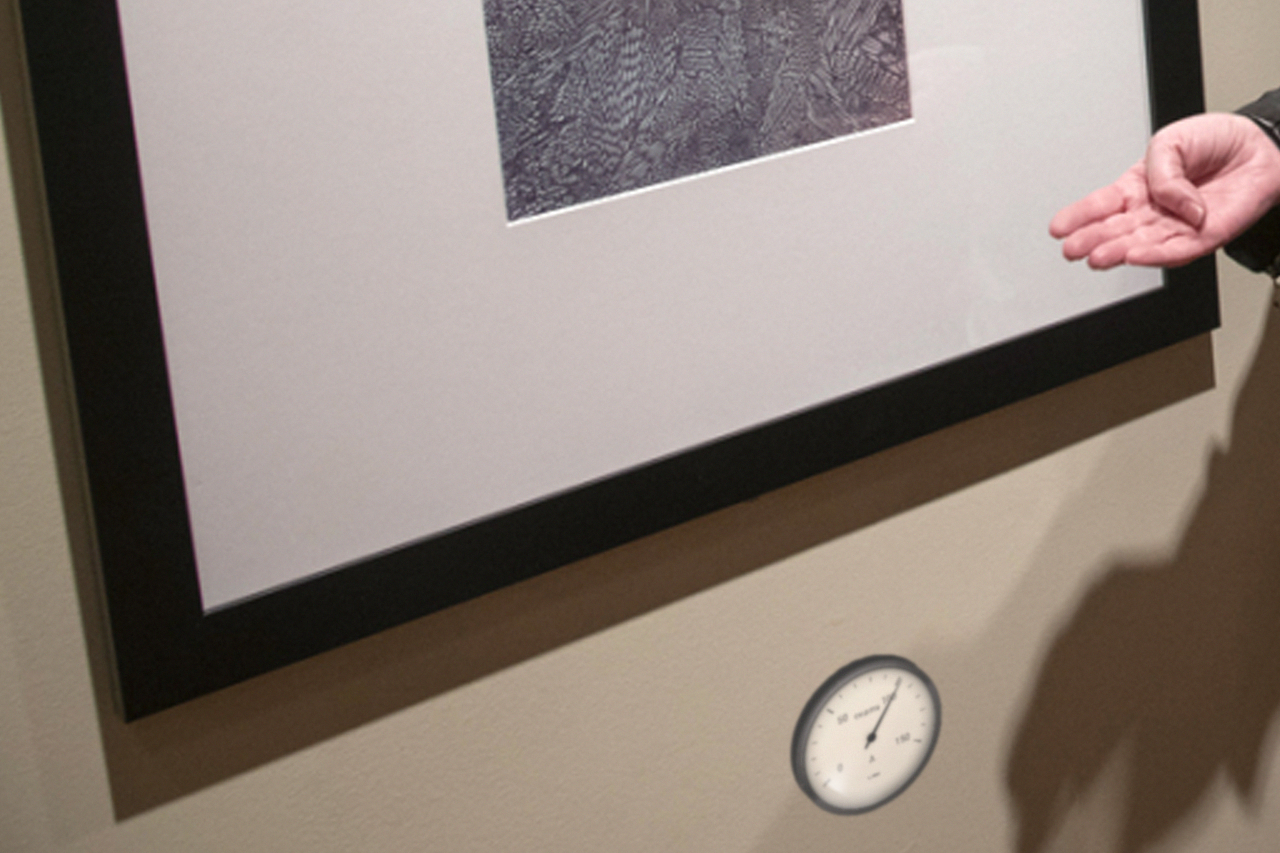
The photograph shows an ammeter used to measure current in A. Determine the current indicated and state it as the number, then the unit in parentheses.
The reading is 100 (A)
